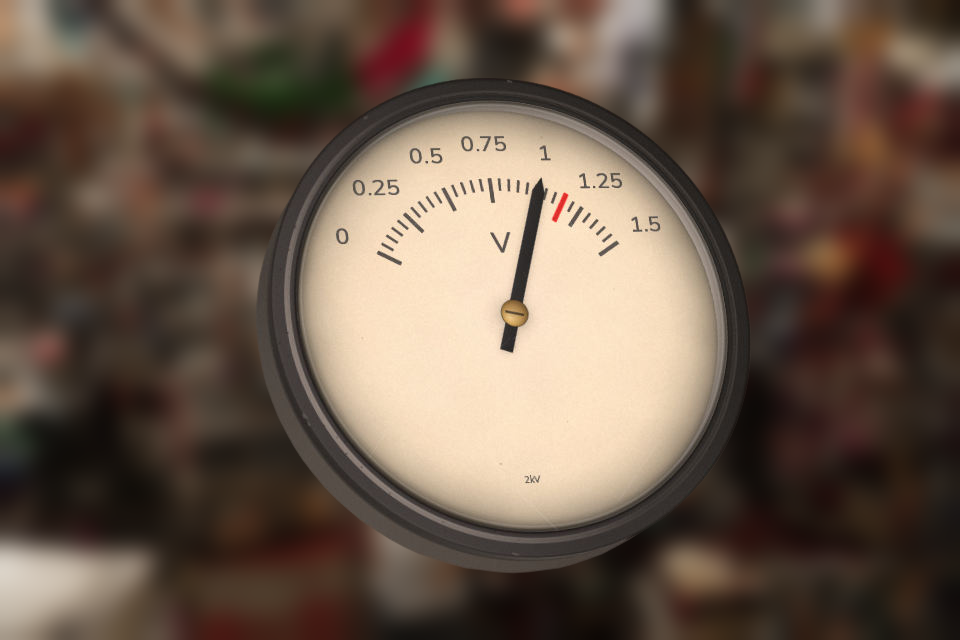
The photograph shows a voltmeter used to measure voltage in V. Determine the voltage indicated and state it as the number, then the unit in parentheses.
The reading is 1 (V)
